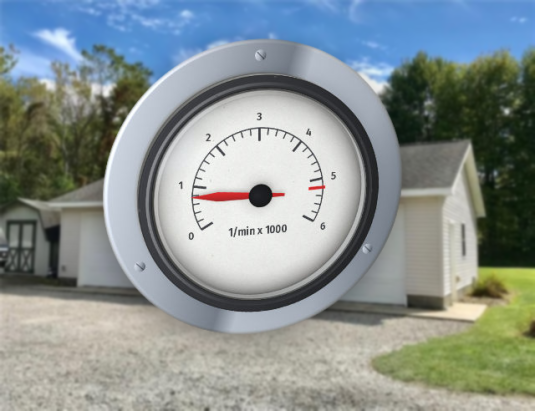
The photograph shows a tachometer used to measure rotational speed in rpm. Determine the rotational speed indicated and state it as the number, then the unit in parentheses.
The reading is 800 (rpm)
